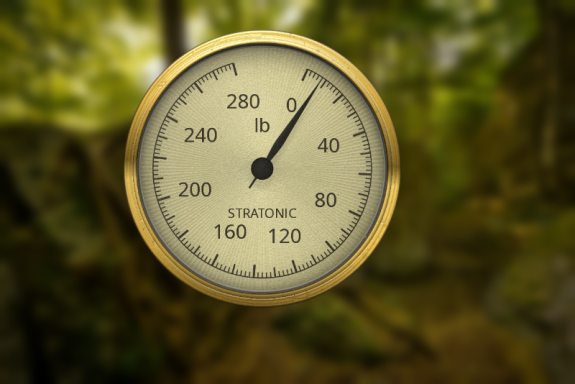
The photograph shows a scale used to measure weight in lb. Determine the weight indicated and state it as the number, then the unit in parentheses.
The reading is 8 (lb)
